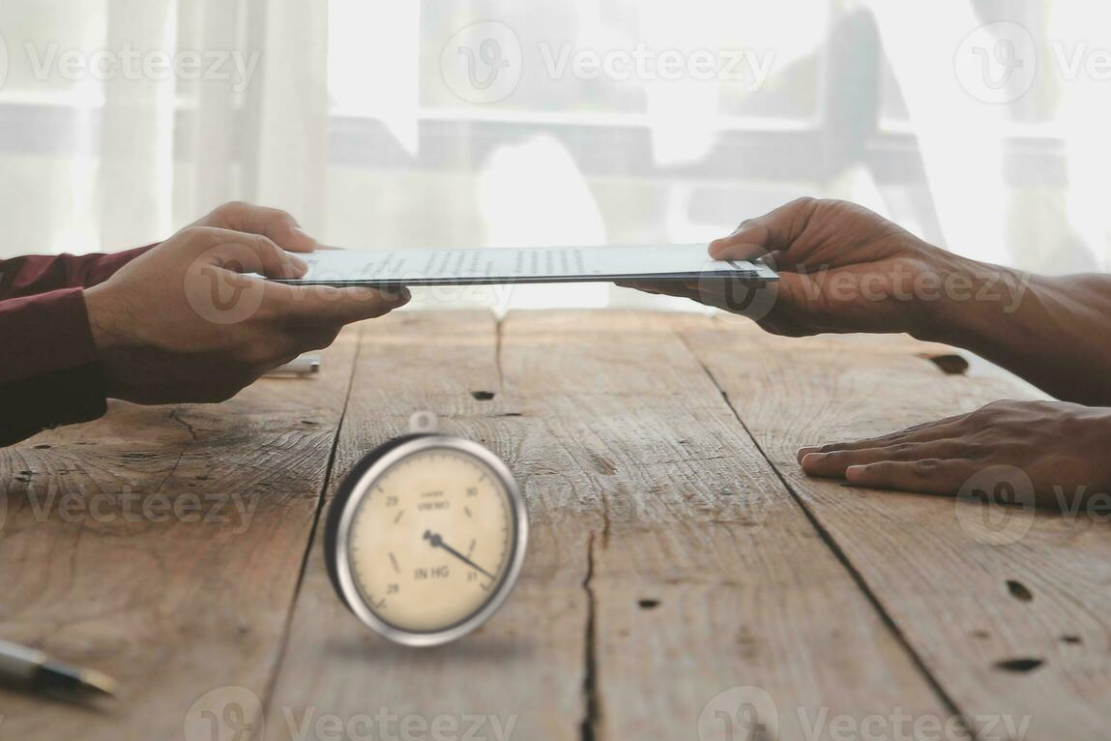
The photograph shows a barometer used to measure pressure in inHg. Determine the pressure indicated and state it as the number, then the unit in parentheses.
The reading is 30.9 (inHg)
